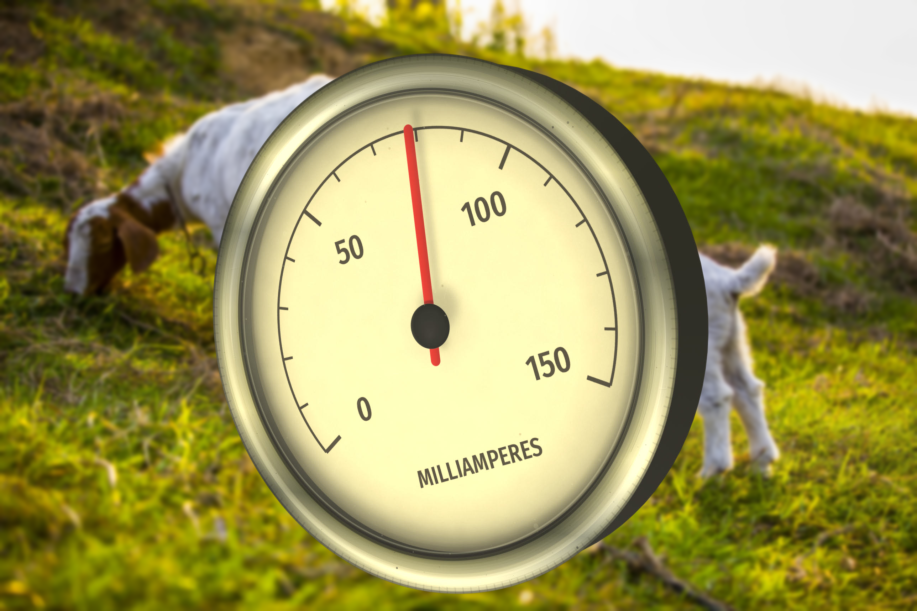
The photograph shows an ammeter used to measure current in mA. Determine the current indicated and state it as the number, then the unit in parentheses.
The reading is 80 (mA)
